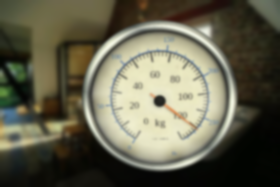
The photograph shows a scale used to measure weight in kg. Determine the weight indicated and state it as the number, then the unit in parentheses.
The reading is 120 (kg)
